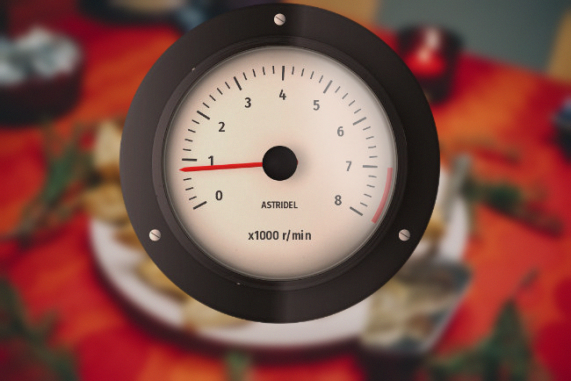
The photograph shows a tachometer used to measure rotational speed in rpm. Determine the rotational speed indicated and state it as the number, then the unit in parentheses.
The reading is 800 (rpm)
